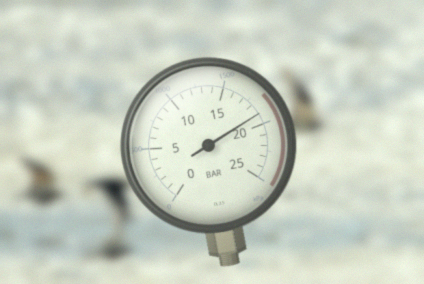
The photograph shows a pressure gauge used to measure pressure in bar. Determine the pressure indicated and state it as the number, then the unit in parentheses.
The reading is 19 (bar)
